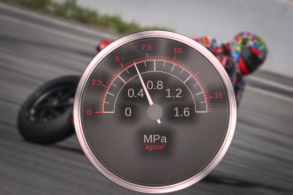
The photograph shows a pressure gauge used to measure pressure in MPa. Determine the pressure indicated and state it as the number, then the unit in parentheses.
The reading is 0.6 (MPa)
